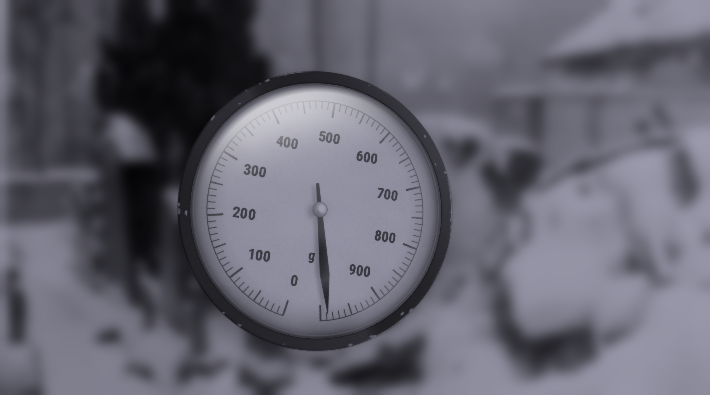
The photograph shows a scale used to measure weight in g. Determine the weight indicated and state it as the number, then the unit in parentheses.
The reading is 990 (g)
